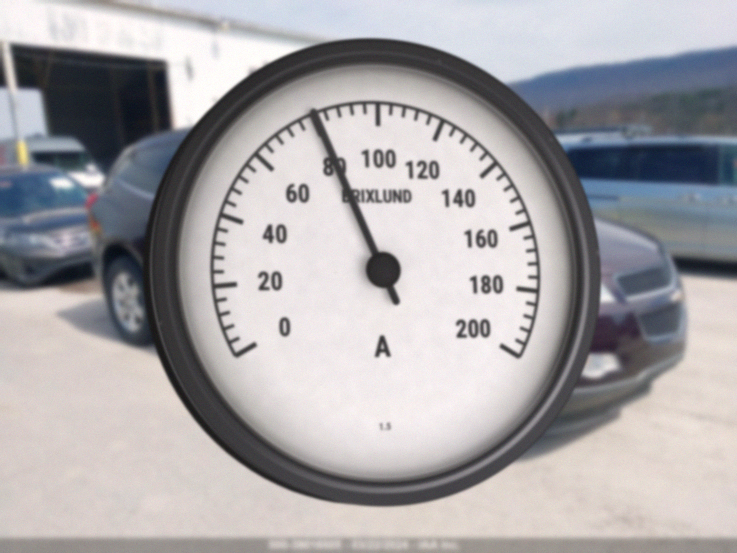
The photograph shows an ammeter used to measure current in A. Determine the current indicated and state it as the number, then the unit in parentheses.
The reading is 80 (A)
